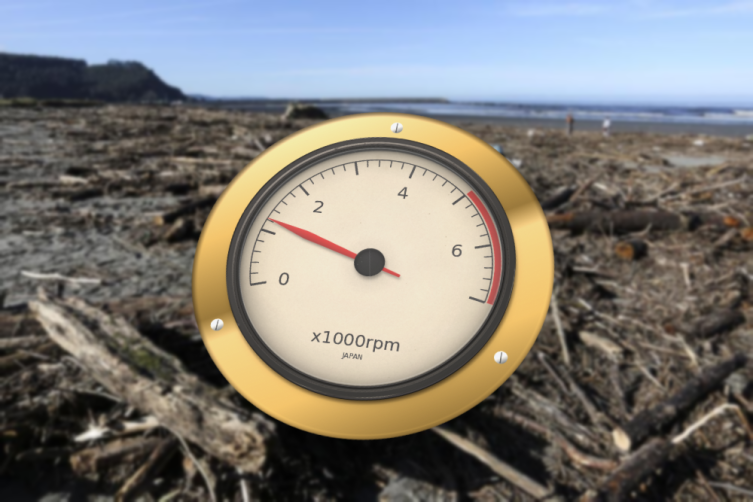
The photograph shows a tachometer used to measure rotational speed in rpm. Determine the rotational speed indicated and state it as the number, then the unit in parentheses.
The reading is 1200 (rpm)
